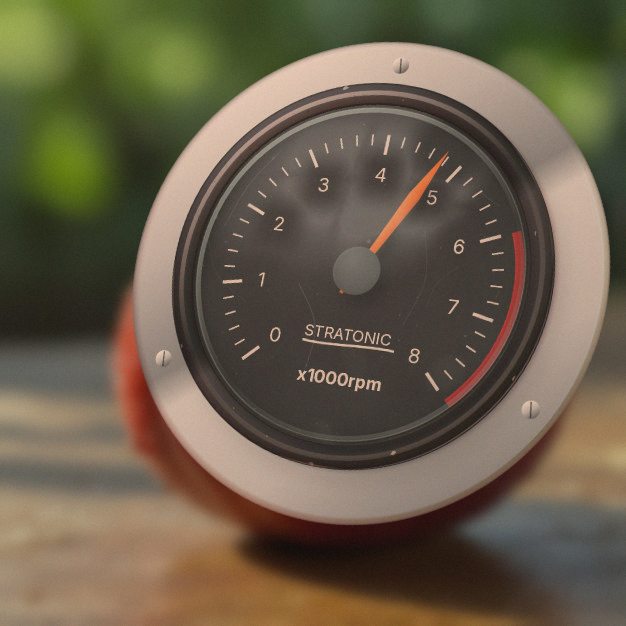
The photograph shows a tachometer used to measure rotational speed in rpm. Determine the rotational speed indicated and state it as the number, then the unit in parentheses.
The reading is 4800 (rpm)
